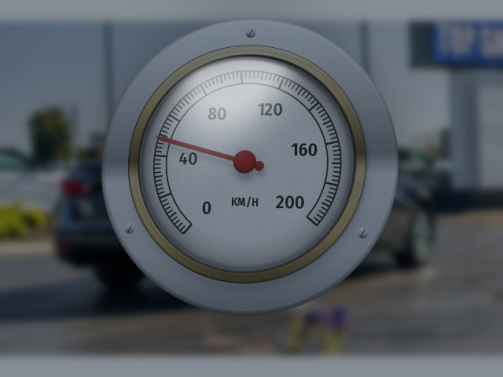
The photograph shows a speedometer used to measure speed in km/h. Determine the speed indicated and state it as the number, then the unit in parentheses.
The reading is 48 (km/h)
